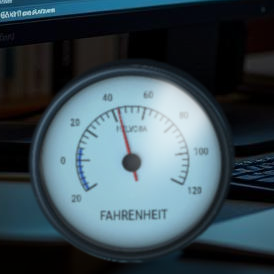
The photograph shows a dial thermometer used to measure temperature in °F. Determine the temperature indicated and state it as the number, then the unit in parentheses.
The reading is 44 (°F)
